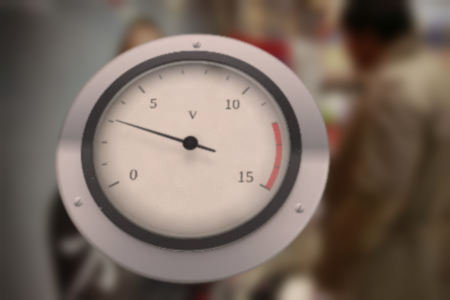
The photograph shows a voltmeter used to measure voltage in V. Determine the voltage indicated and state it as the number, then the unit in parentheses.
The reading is 3 (V)
